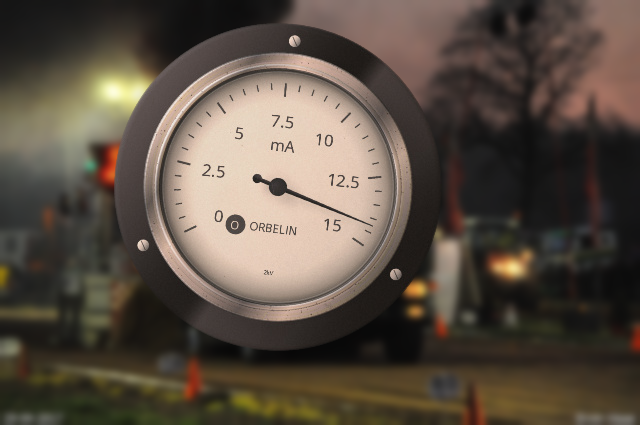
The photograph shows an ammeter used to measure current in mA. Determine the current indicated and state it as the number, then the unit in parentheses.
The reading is 14.25 (mA)
